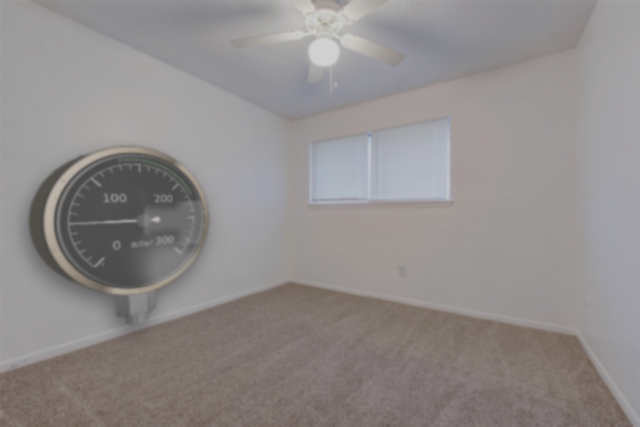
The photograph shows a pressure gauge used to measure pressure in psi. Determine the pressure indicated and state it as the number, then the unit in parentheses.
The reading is 50 (psi)
